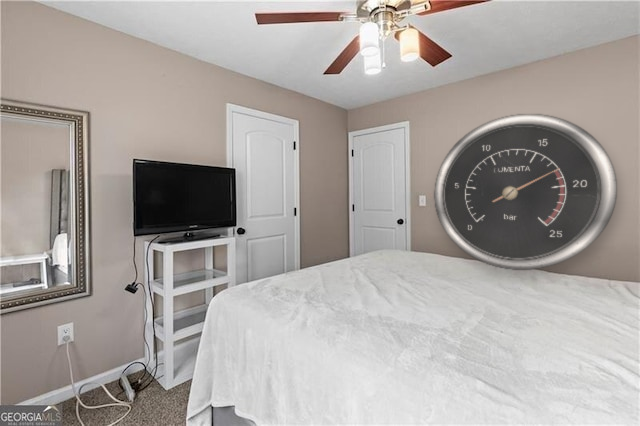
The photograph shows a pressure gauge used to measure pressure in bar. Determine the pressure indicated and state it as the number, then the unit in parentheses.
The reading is 18 (bar)
